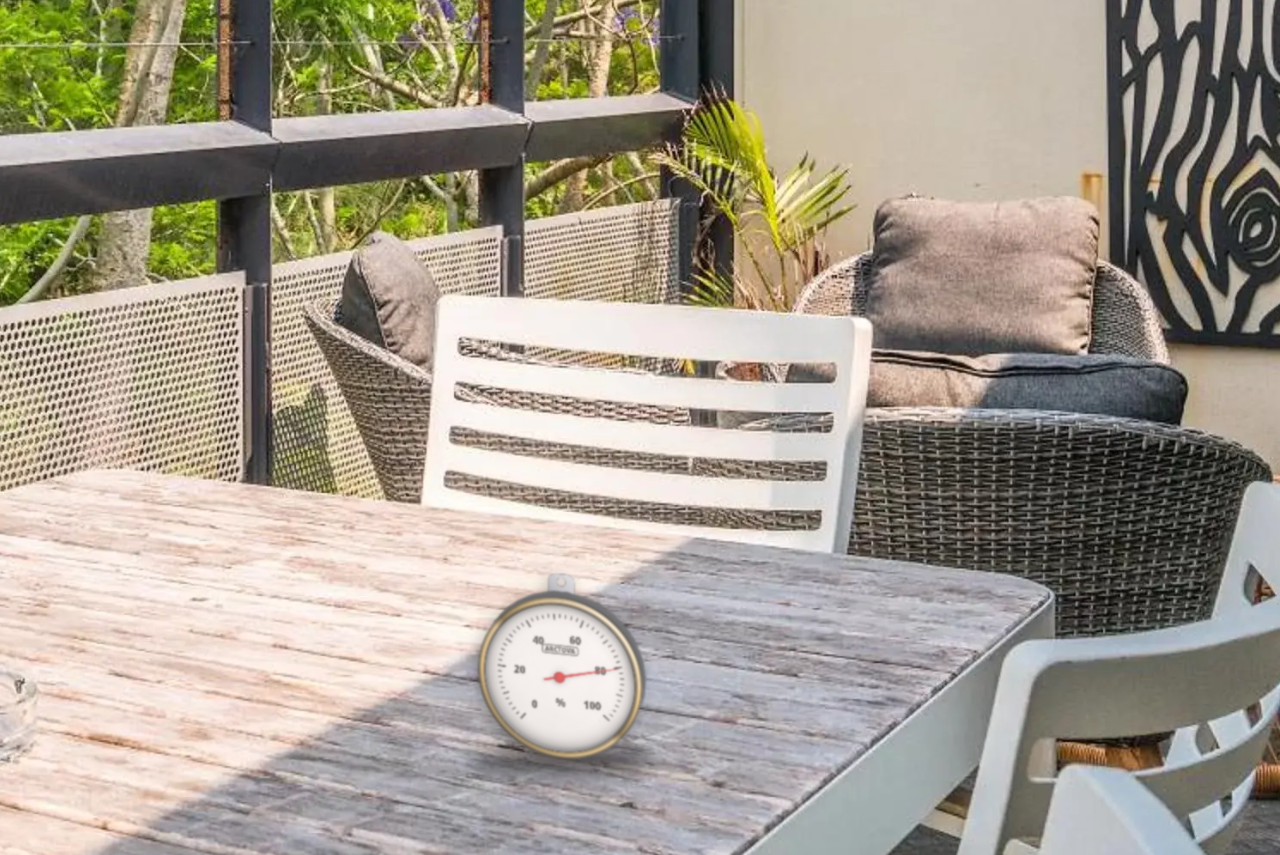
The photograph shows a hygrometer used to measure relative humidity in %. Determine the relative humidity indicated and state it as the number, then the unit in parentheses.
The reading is 80 (%)
